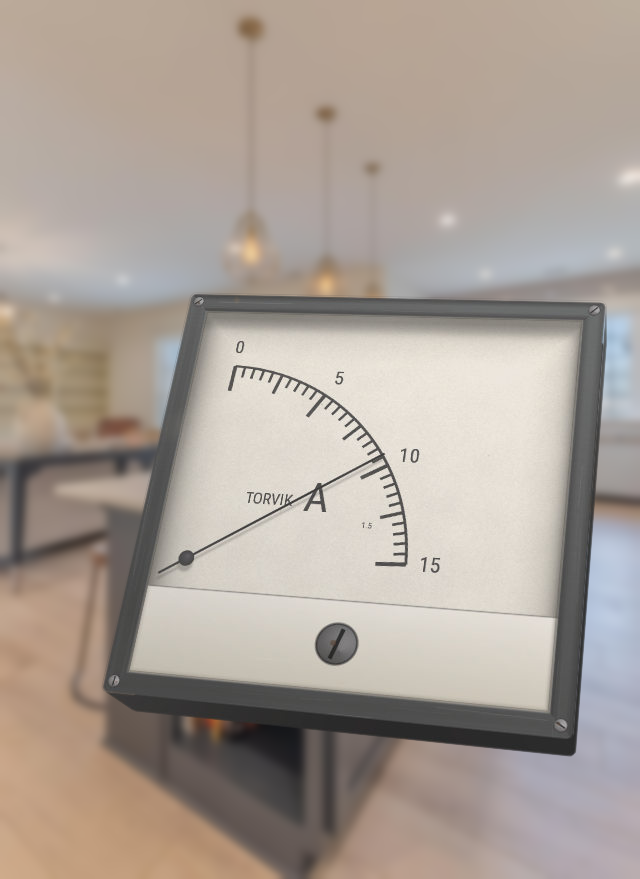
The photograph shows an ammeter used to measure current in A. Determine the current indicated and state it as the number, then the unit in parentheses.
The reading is 9.5 (A)
